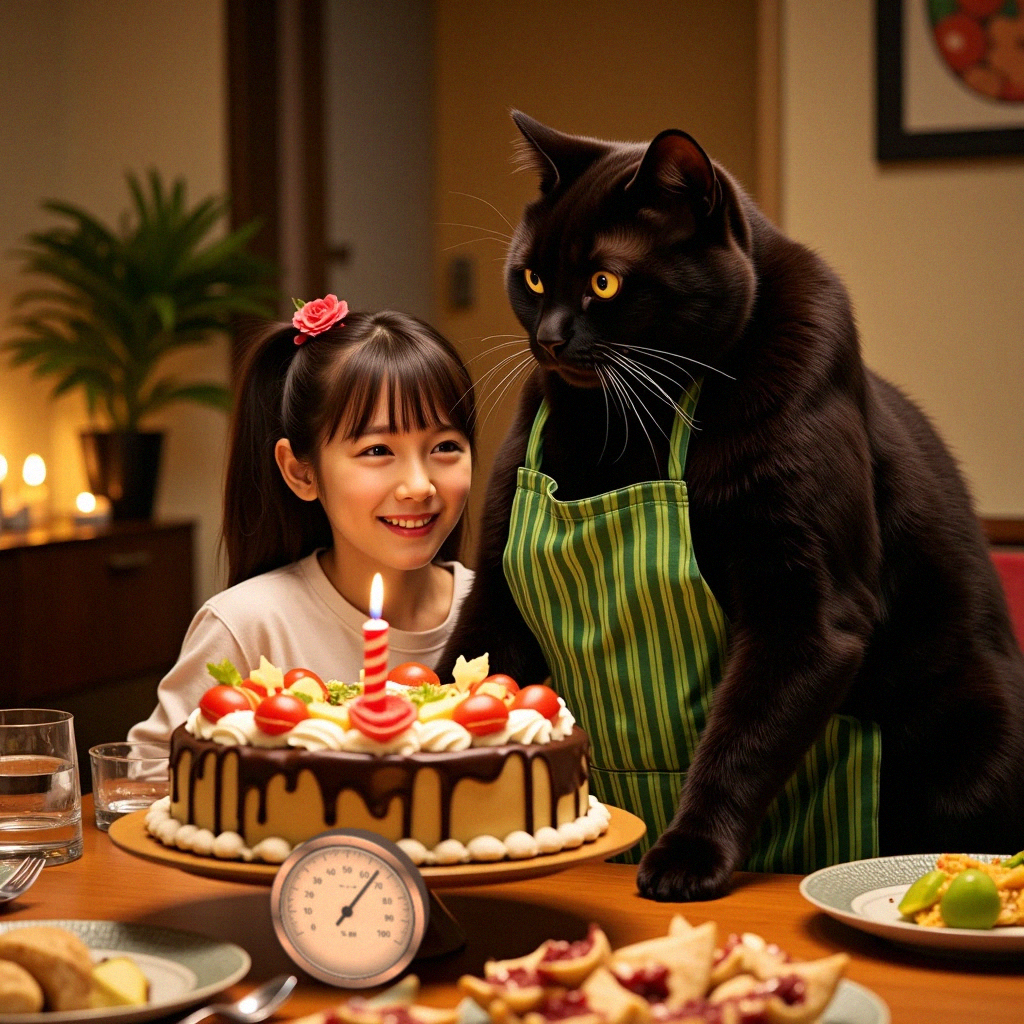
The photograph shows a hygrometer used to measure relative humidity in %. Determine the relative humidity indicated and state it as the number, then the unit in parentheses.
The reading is 65 (%)
